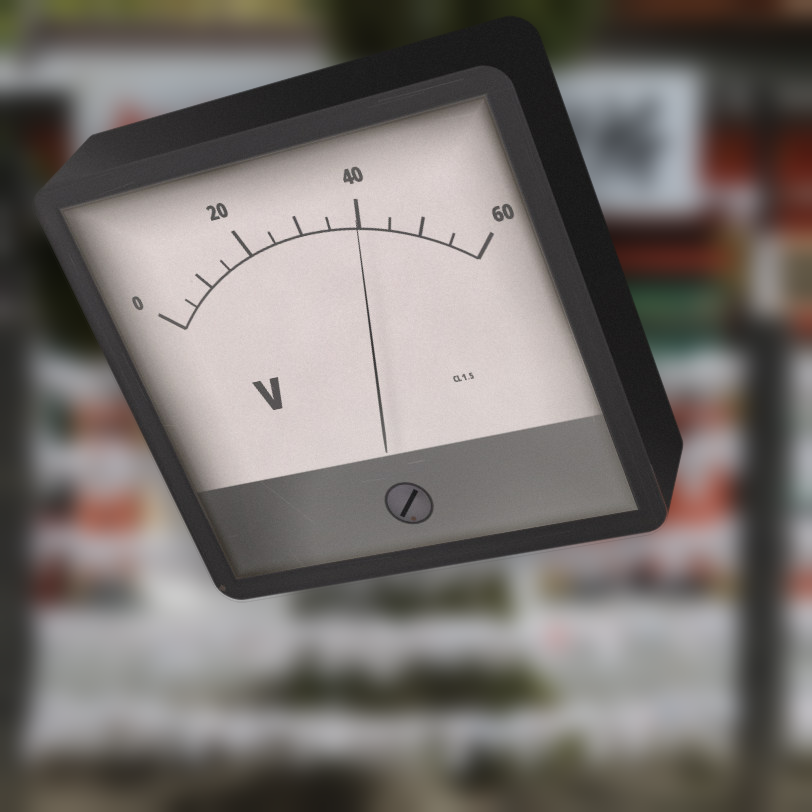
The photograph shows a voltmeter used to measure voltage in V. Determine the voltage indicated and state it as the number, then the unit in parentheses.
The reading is 40 (V)
